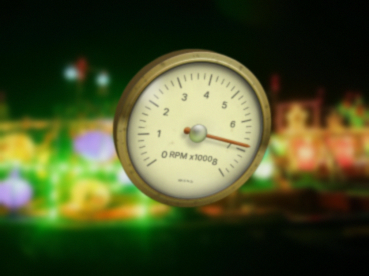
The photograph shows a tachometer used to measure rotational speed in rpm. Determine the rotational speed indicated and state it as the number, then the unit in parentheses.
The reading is 6800 (rpm)
